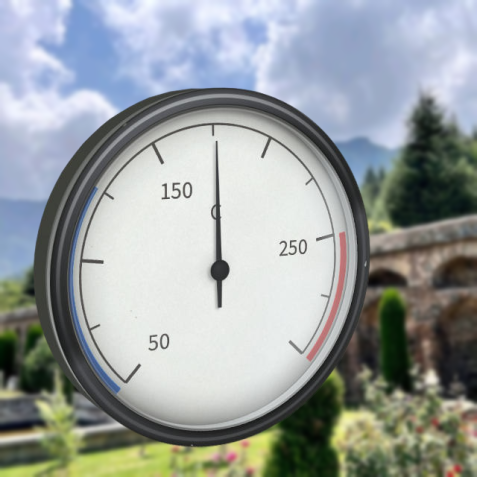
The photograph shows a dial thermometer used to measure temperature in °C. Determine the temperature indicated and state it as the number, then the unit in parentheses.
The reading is 175 (°C)
